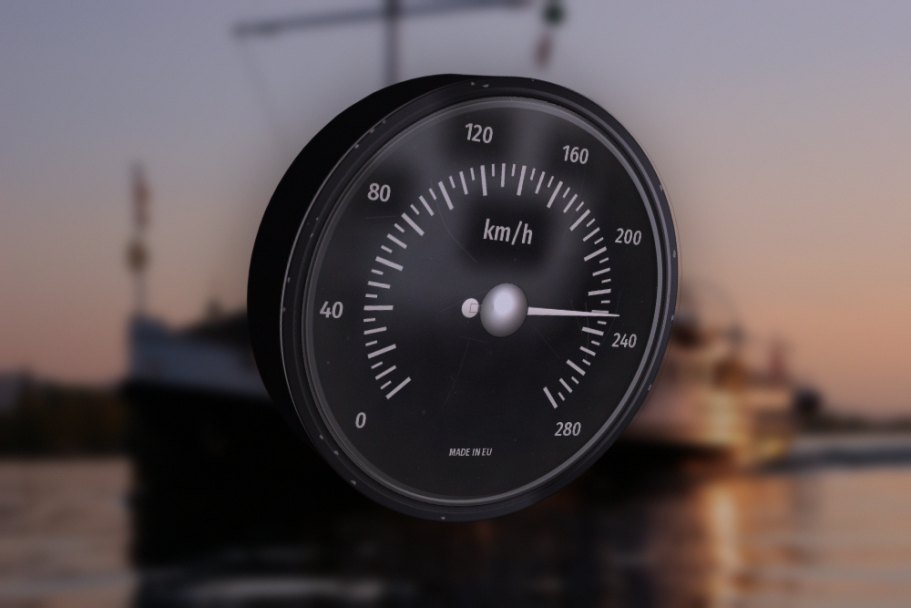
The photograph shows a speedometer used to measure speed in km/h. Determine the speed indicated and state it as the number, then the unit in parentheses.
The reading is 230 (km/h)
